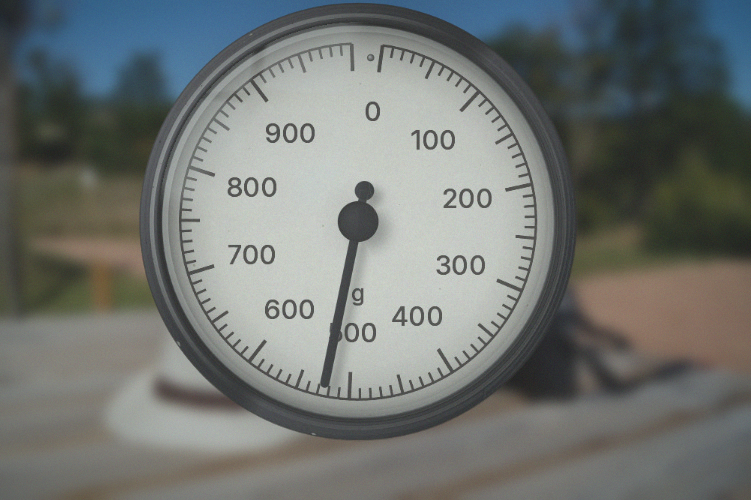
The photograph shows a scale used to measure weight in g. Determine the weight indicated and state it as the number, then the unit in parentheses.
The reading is 525 (g)
